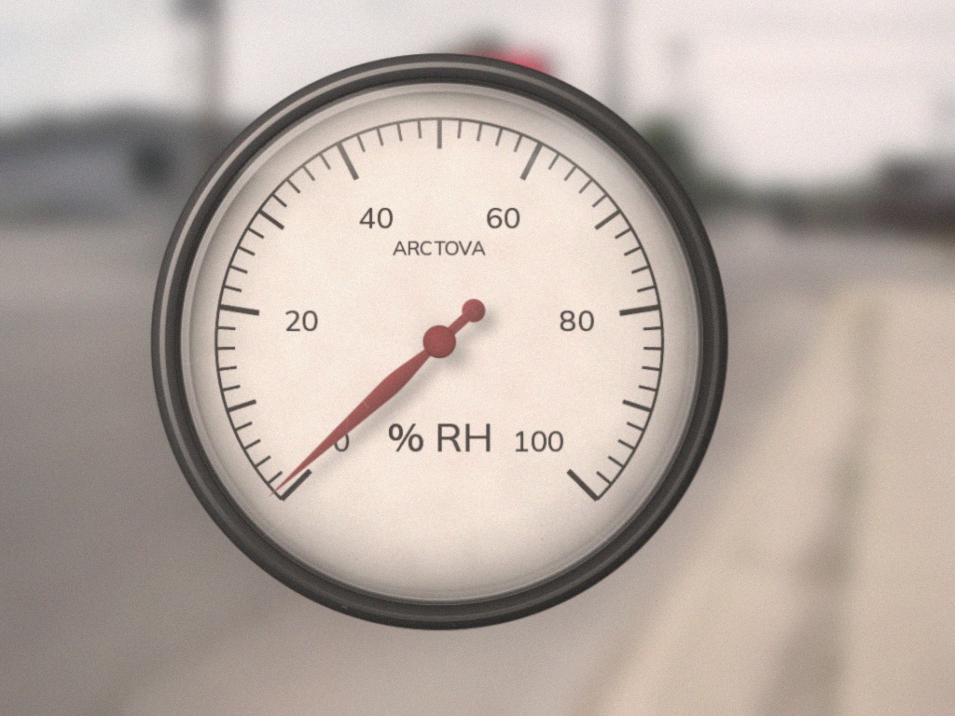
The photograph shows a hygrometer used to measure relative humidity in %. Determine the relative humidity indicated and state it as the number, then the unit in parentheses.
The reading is 1 (%)
